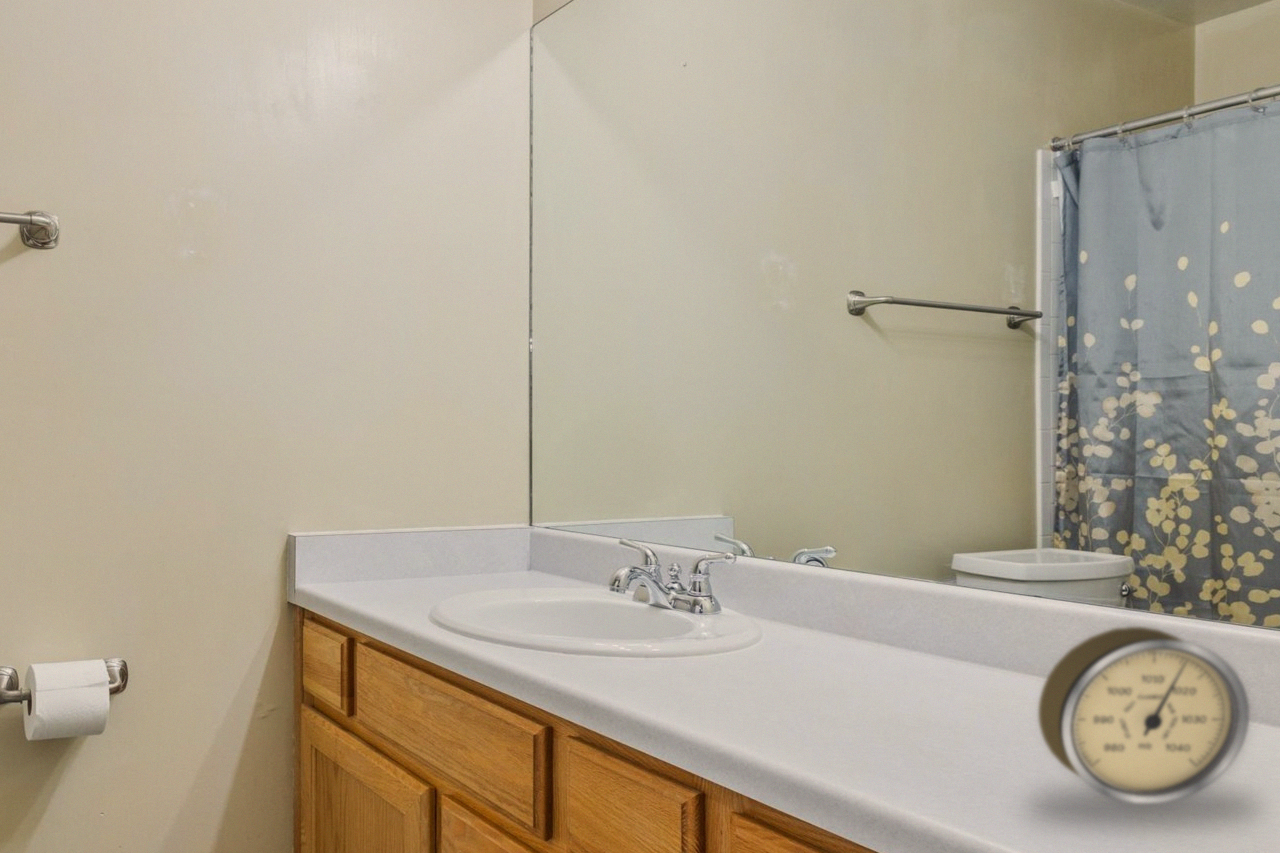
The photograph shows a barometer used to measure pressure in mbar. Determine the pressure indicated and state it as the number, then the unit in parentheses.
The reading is 1015 (mbar)
